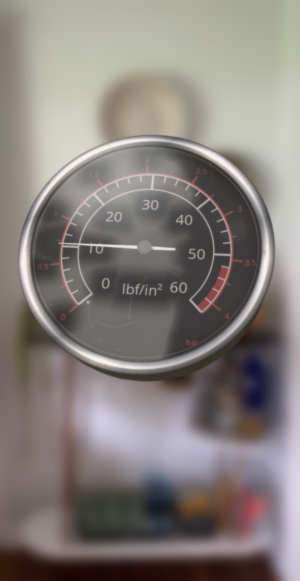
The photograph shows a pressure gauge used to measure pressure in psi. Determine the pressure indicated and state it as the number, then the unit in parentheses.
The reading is 10 (psi)
